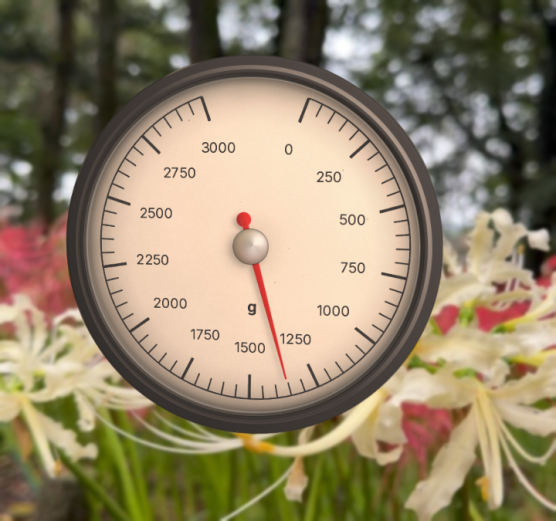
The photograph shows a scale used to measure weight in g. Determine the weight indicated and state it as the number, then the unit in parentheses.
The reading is 1350 (g)
